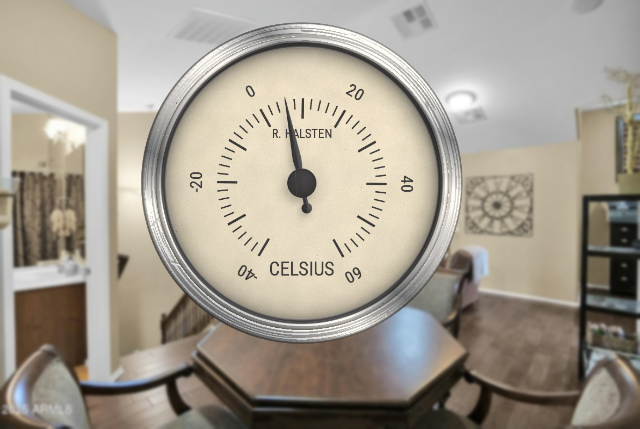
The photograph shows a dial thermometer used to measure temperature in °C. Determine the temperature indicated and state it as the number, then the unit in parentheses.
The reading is 6 (°C)
